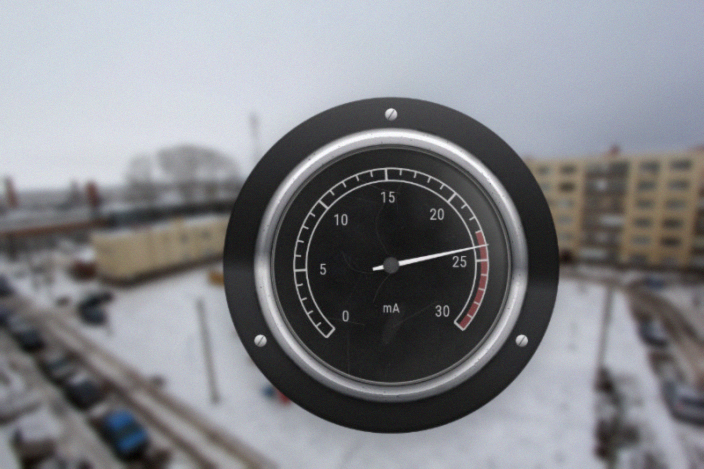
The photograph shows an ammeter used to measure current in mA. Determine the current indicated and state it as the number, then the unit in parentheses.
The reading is 24 (mA)
